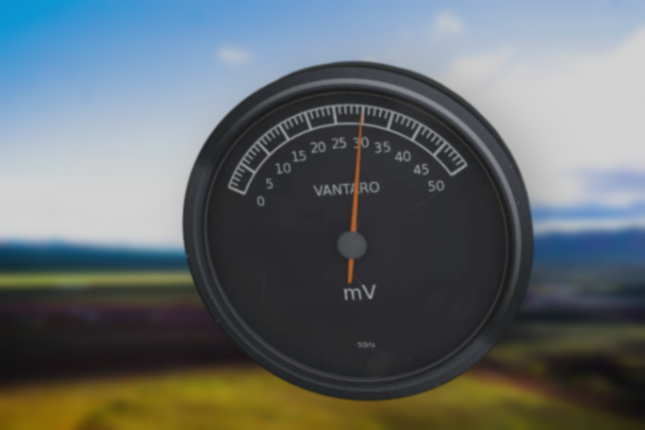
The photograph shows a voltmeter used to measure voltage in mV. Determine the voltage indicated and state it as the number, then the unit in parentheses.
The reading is 30 (mV)
